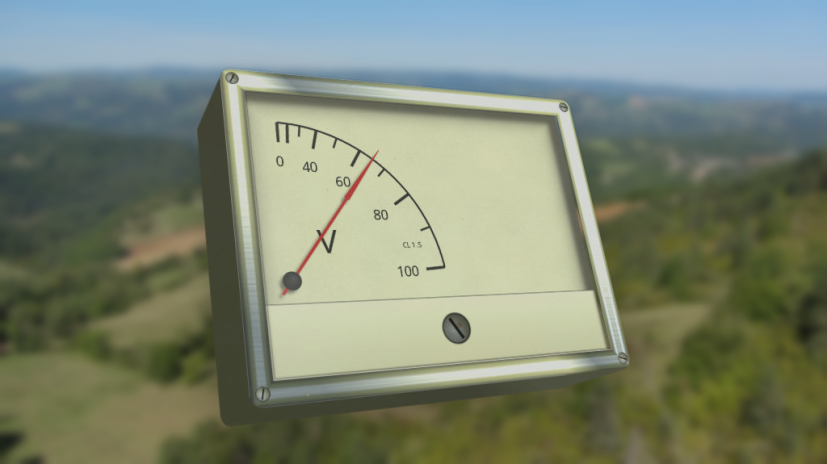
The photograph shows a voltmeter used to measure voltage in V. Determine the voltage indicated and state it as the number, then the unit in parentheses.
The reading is 65 (V)
